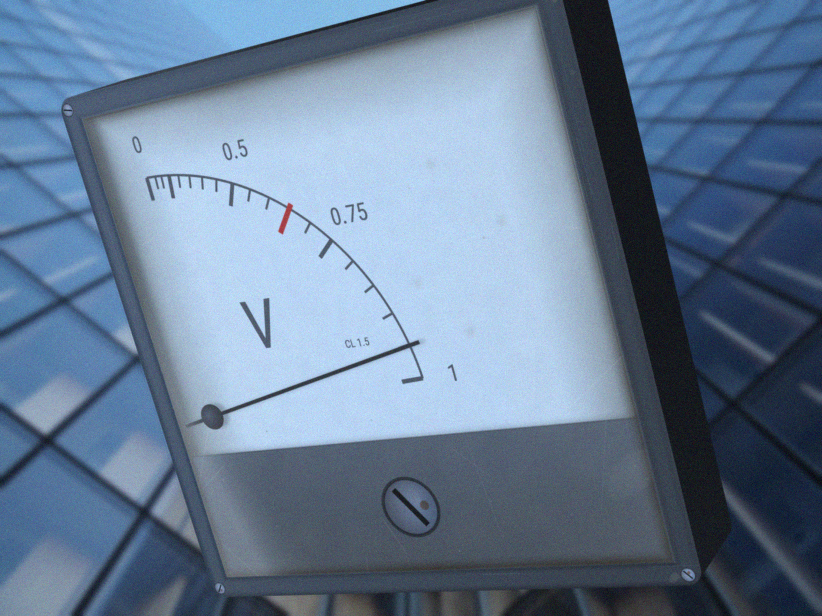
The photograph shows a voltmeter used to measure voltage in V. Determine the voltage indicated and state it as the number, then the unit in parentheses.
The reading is 0.95 (V)
